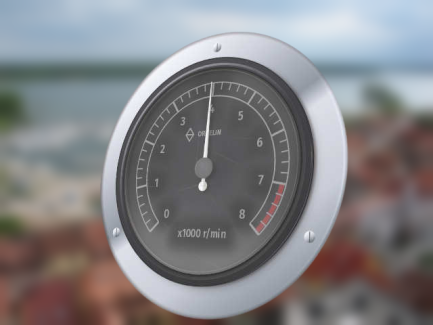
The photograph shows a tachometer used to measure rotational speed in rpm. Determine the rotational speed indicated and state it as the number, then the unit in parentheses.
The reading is 4000 (rpm)
